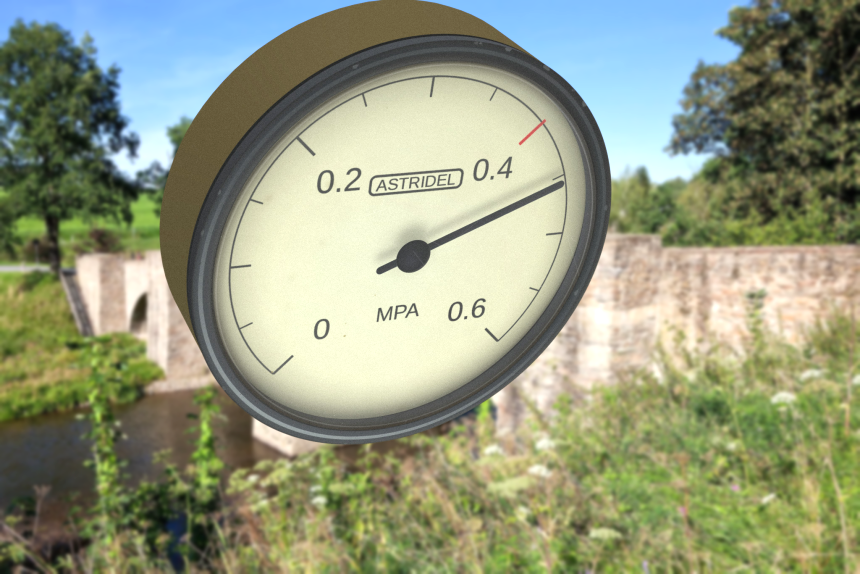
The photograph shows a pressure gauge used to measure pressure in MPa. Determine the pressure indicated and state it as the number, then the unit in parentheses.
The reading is 0.45 (MPa)
